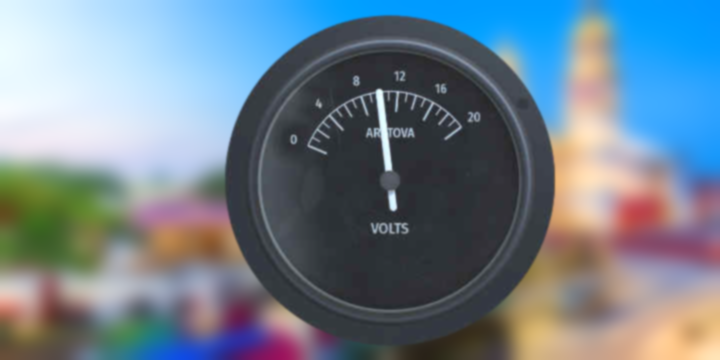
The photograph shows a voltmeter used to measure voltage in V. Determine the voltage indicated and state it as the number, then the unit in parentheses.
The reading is 10 (V)
